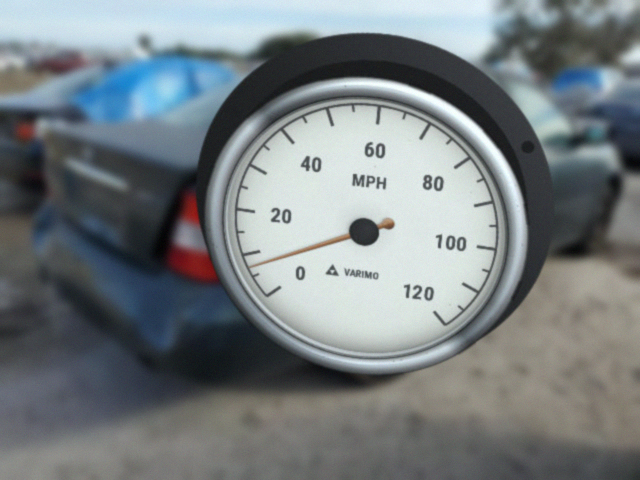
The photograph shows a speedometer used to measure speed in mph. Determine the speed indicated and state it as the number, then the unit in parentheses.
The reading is 7.5 (mph)
